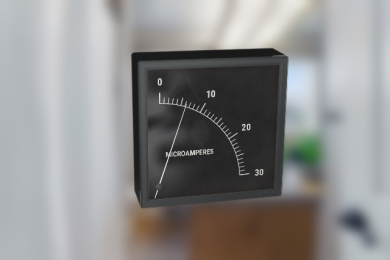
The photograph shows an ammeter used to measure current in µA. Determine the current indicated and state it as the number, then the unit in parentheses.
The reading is 6 (µA)
